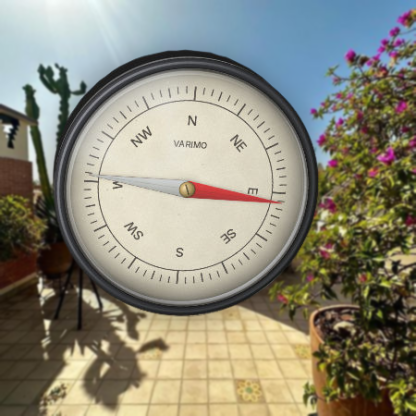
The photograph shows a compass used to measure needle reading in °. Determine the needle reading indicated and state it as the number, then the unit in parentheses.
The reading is 95 (°)
